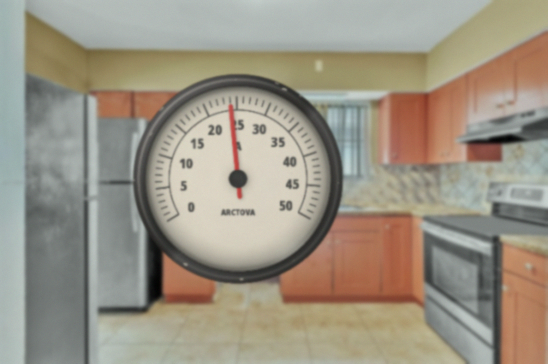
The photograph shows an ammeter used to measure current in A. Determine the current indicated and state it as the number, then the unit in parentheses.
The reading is 24 (A)
